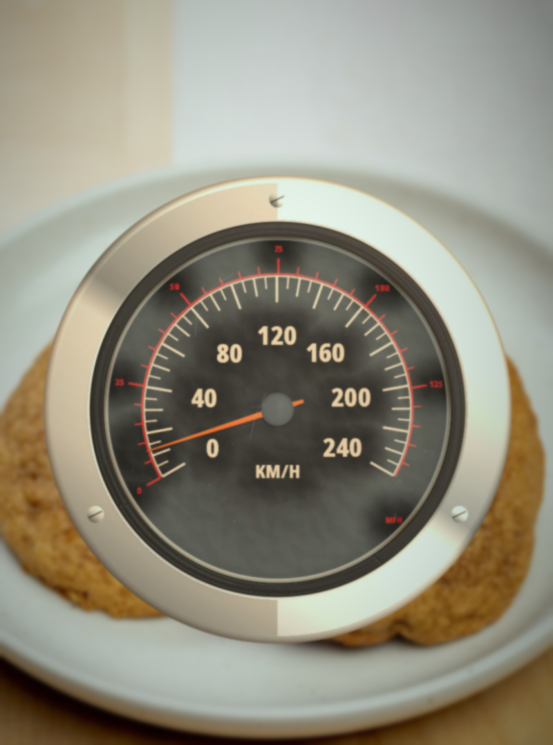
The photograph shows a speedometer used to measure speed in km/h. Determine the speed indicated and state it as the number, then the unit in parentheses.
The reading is 12.5 (km/h)
